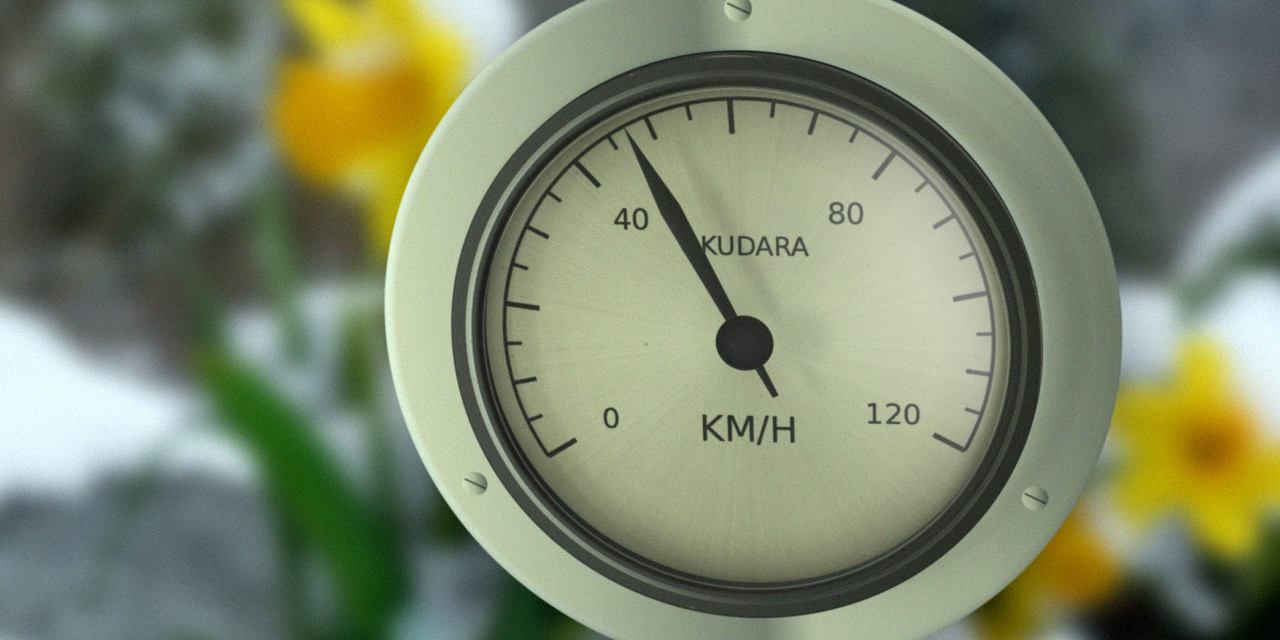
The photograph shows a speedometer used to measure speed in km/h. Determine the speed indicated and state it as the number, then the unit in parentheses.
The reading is 47.5 (km/h)
